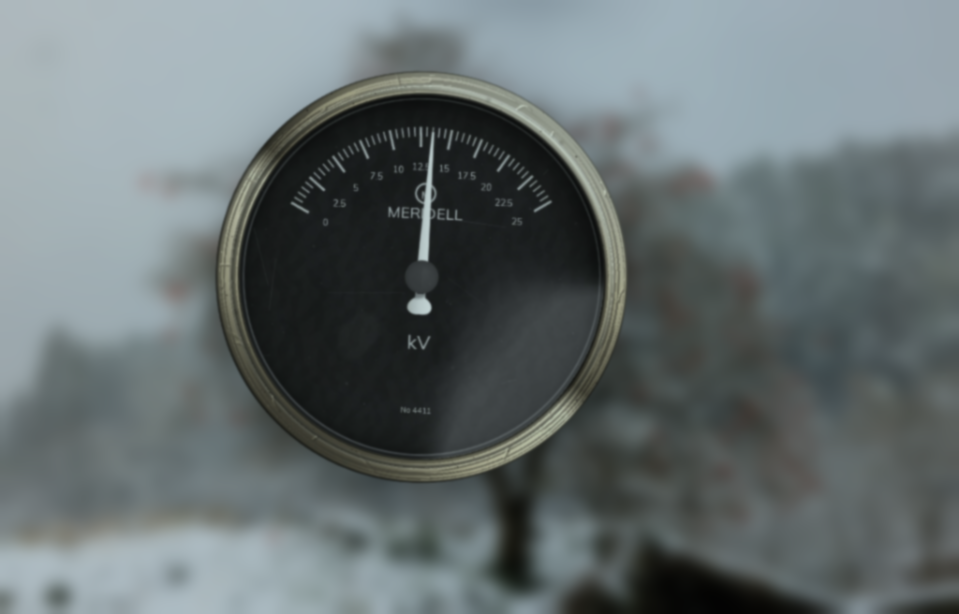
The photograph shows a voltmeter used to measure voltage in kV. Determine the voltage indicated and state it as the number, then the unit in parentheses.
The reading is 13.5 (kV)
